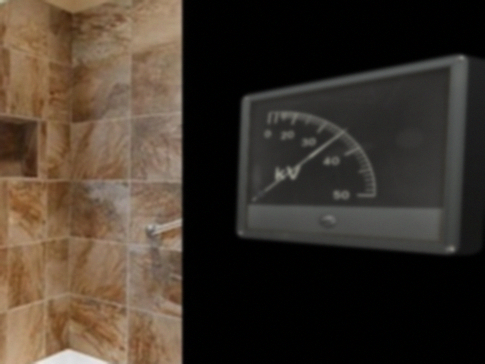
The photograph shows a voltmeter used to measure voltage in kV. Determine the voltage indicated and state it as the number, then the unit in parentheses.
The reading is 35 (kV)
